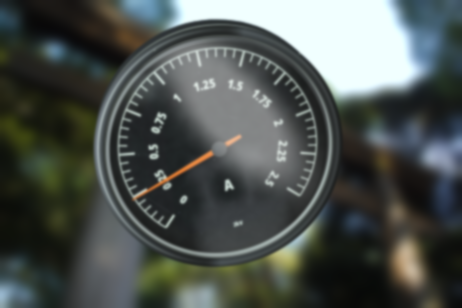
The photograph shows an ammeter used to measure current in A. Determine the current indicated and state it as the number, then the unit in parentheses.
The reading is 0.25 (A)
